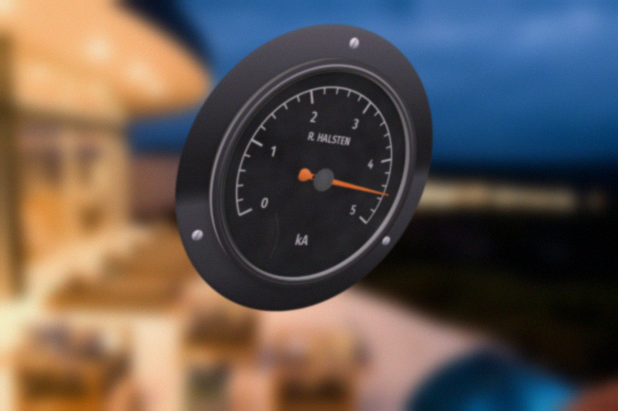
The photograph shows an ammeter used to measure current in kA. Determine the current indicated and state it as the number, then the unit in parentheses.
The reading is 4.5 (kA)
